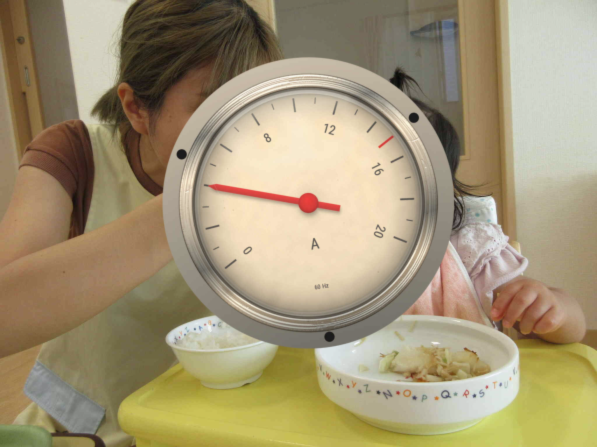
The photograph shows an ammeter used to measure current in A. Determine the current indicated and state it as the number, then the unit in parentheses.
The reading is 4 (A)
